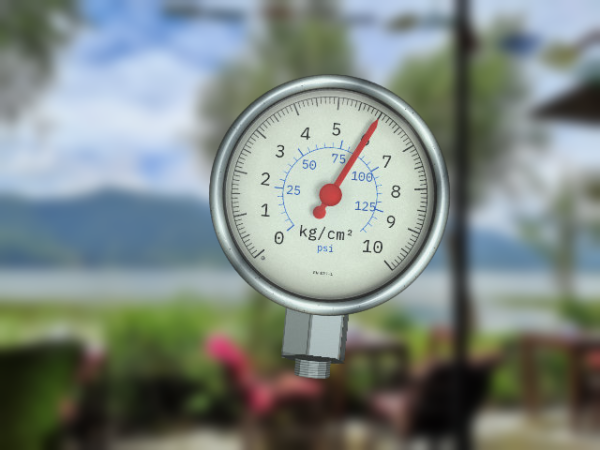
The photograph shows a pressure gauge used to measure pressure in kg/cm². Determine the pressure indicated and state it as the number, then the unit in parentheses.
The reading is 6 (kg/cm²)
